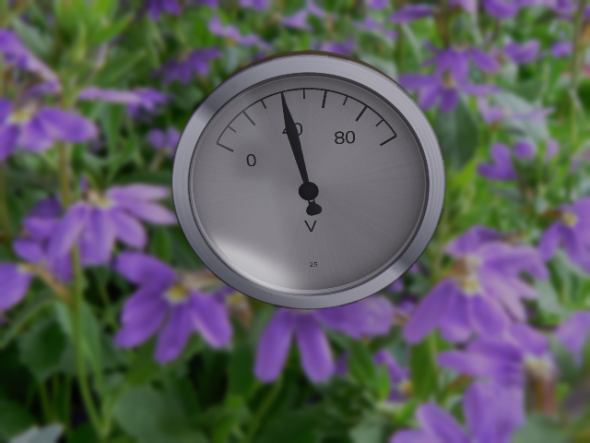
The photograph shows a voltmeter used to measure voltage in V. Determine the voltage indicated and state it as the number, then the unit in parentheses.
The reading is 40 (V)
